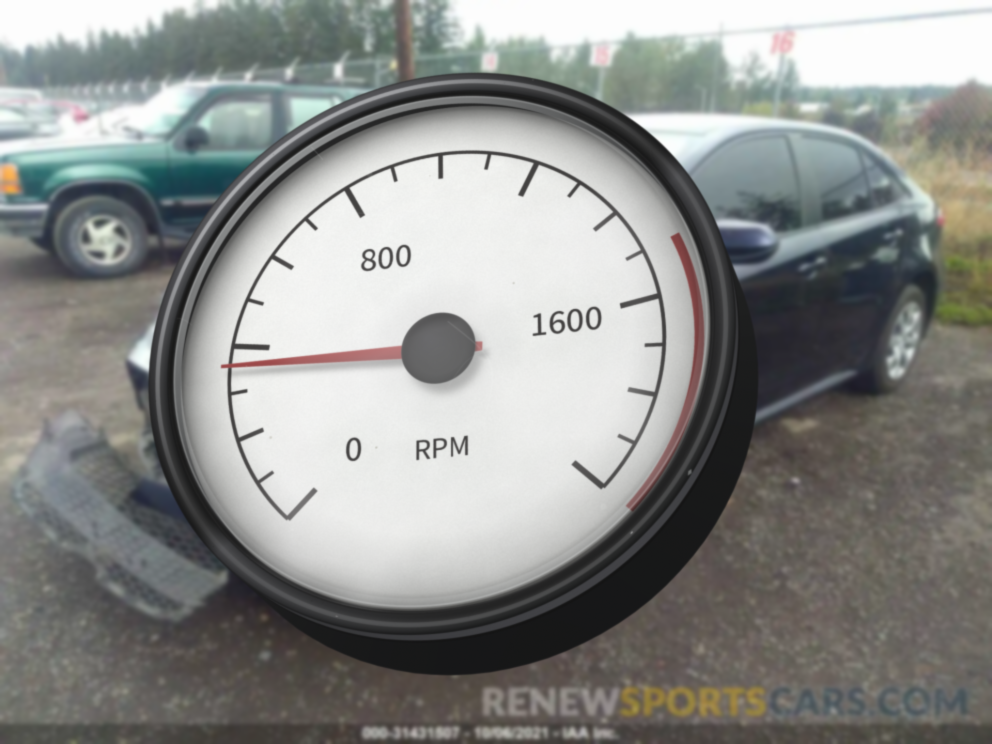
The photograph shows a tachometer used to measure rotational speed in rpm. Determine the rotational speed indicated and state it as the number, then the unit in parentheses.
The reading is 350 (rpm)
